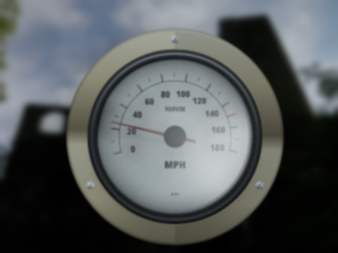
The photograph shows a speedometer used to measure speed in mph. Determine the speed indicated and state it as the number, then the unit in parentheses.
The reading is 25 (mph)
